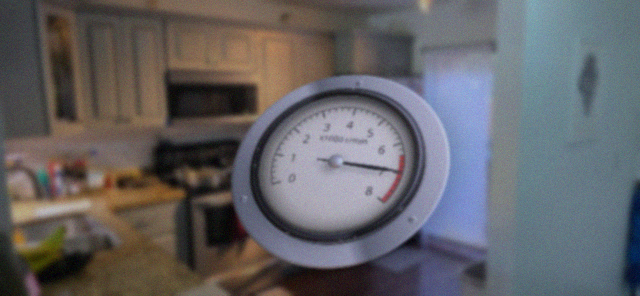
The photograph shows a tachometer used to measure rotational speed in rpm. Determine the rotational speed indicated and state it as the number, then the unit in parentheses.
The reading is 7000 (rpm)
